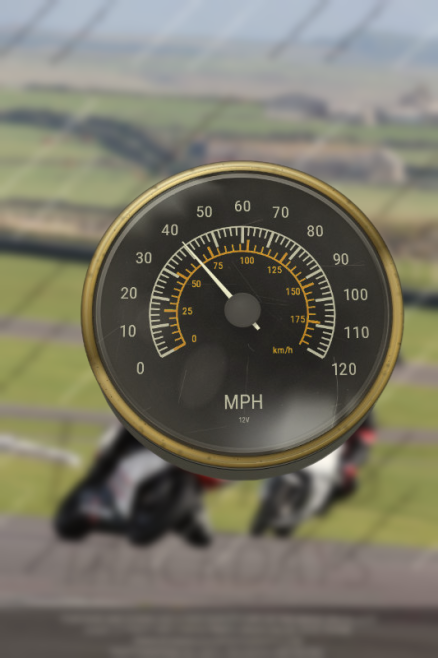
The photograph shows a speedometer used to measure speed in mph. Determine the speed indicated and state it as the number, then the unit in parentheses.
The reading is 40 (mph)
